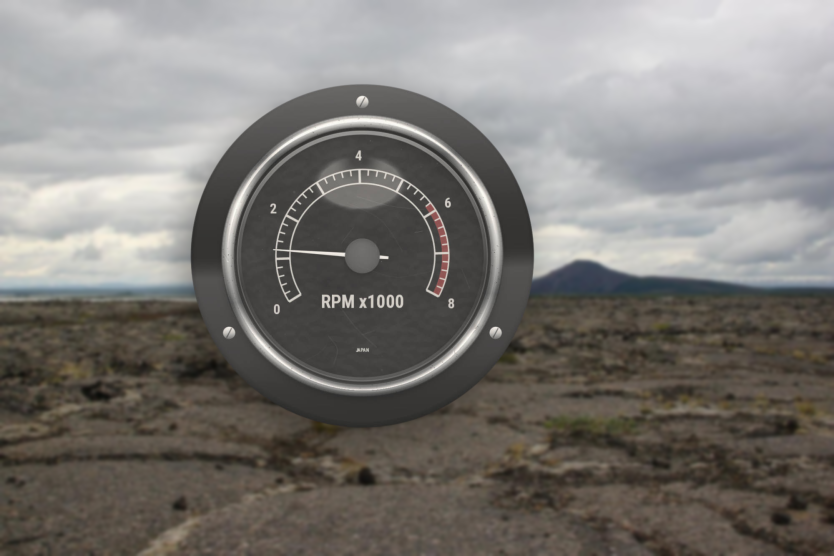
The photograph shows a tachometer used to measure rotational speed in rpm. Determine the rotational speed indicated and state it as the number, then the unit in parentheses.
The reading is 1200 (rpm)
